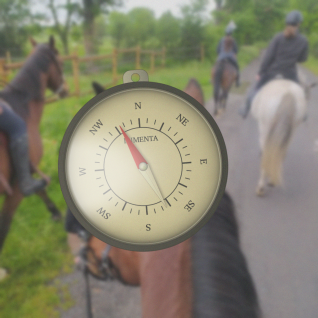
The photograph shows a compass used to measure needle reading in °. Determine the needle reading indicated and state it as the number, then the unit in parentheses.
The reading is 335 (°)
